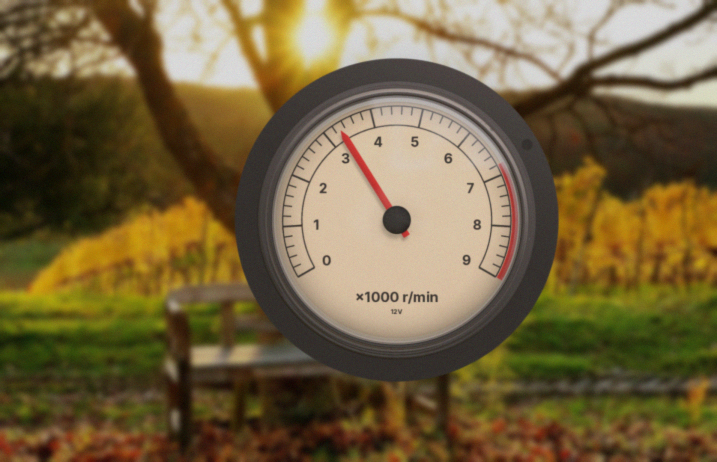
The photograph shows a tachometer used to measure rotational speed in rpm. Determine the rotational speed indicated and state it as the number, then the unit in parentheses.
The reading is 3300 (rpm)
